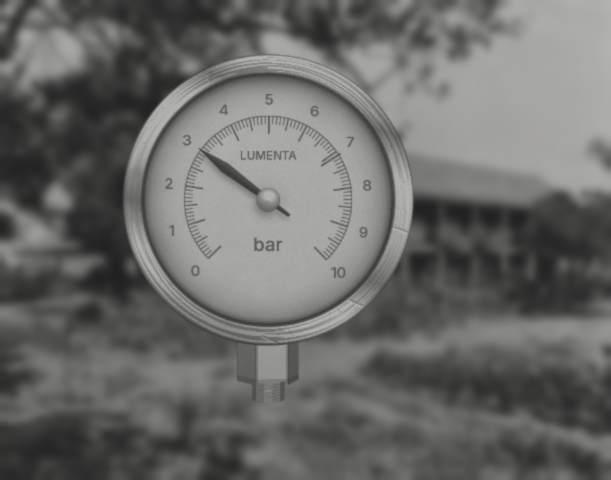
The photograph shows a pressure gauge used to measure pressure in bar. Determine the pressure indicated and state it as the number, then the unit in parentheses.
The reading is 3 (bar)
